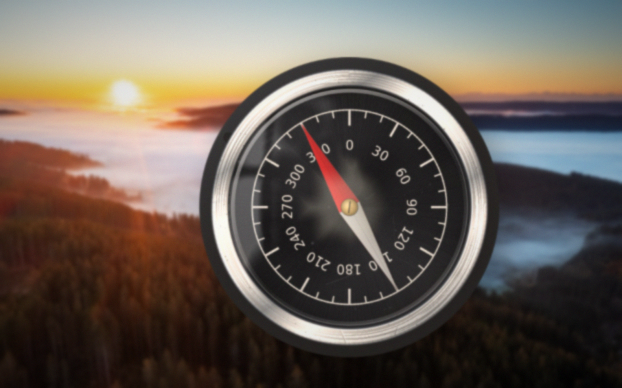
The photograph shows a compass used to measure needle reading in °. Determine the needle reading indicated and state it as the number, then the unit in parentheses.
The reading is 330 (°)
